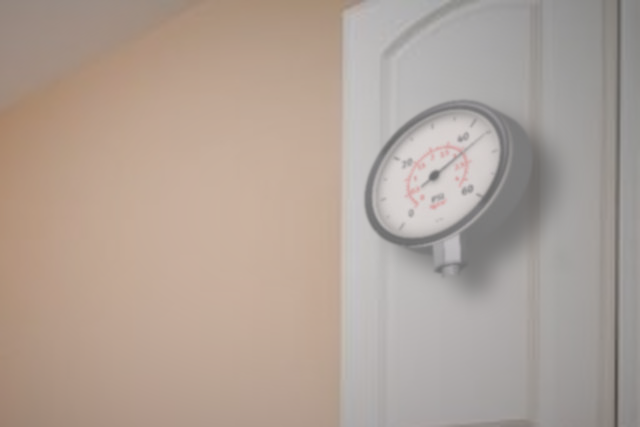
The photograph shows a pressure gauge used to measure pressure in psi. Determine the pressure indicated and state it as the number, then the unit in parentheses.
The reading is 45 (psi)
